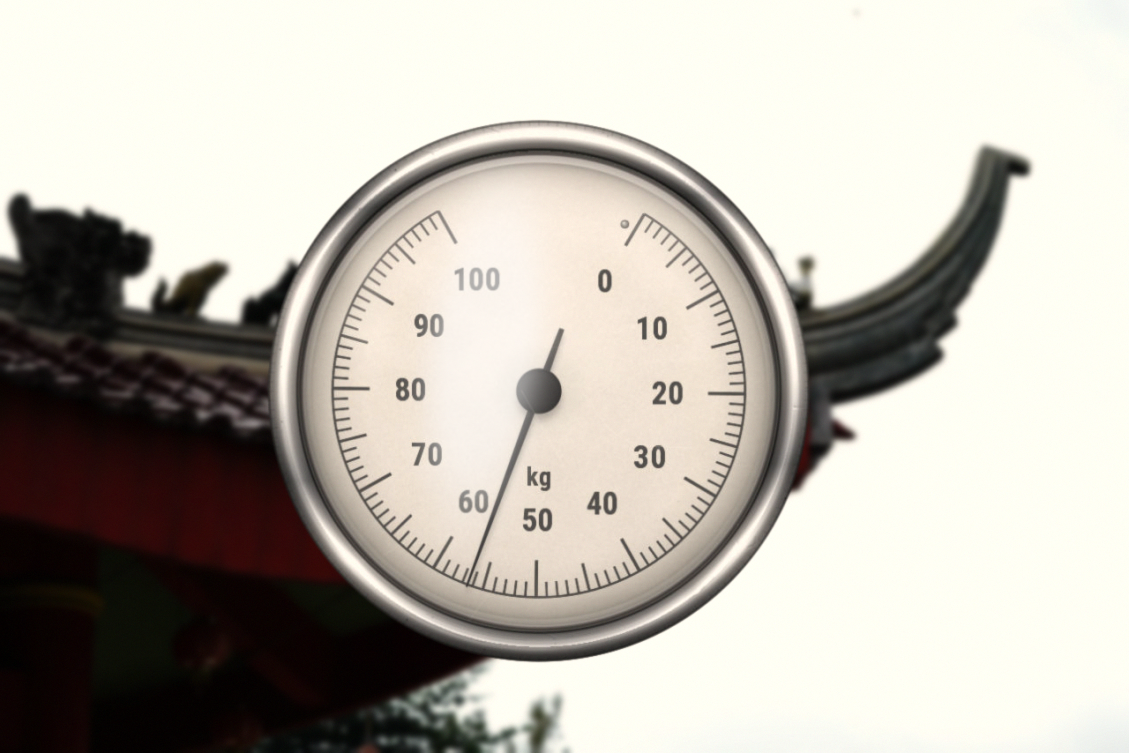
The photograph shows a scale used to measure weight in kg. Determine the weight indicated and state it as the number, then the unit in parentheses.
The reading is 56.5 (kg)
